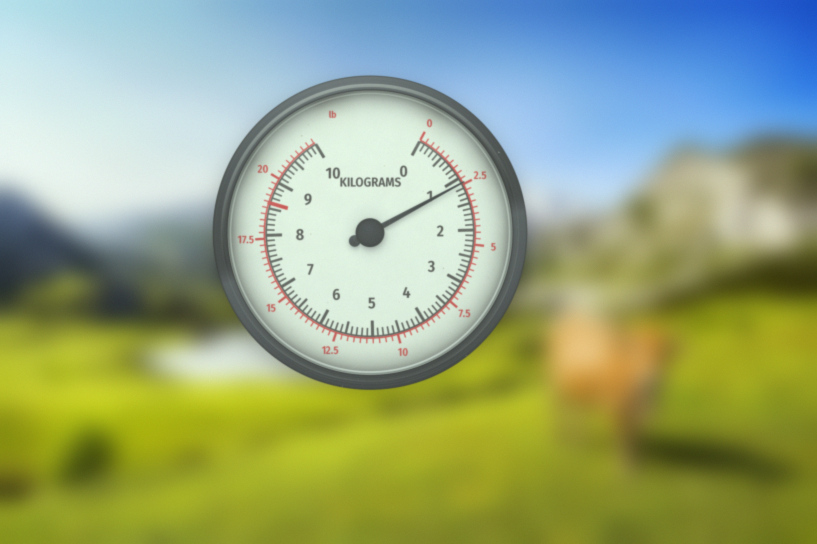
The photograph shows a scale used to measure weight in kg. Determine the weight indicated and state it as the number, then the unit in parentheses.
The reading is 1.1 (kg)
